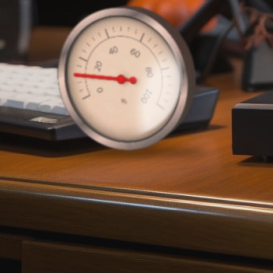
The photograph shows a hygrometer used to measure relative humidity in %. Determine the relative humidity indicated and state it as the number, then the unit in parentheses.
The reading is 12 (%)
